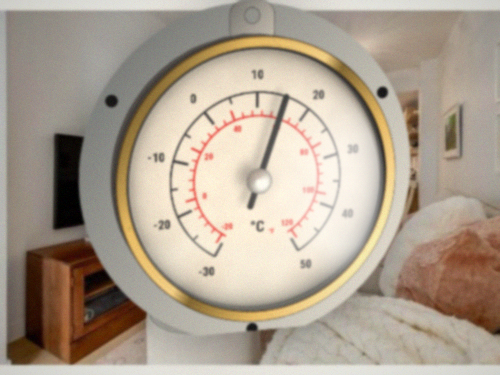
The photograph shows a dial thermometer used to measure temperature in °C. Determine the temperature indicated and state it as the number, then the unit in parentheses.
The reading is 15 (°C)
